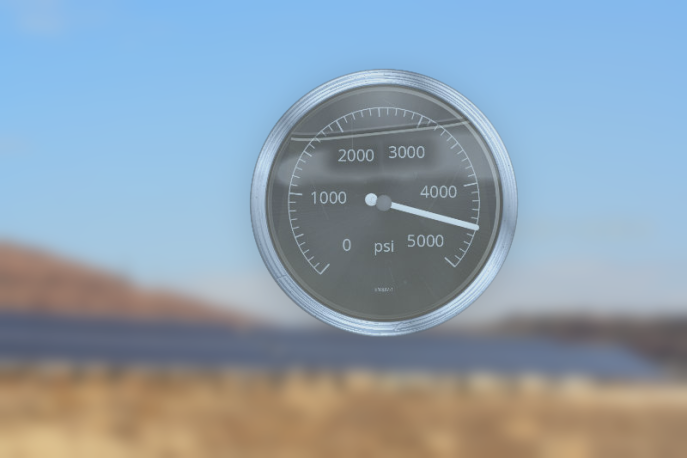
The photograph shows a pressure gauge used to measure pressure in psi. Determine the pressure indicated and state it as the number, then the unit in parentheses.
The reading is 4500 (psi)
